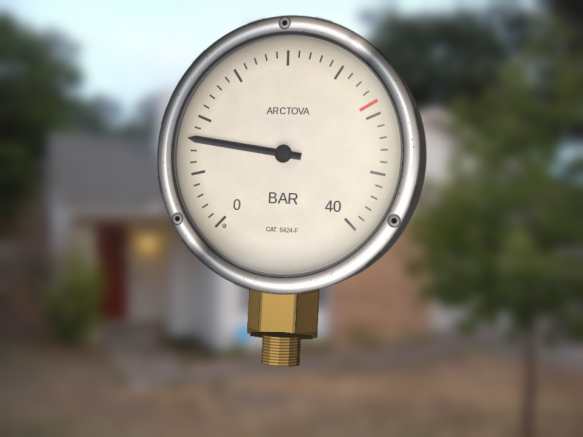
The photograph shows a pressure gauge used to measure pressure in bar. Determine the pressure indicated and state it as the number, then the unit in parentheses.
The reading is 8 (bar)
